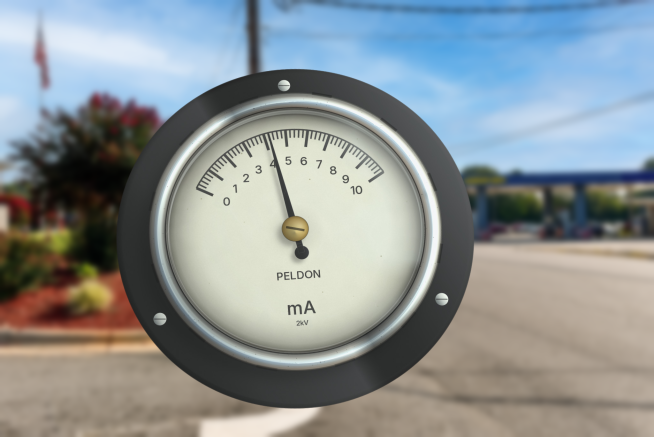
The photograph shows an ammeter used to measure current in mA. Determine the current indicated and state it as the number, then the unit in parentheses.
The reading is 4.2 (mA)
